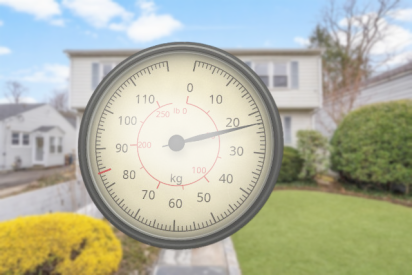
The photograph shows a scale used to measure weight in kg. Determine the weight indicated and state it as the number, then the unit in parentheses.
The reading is 23 (kg)
